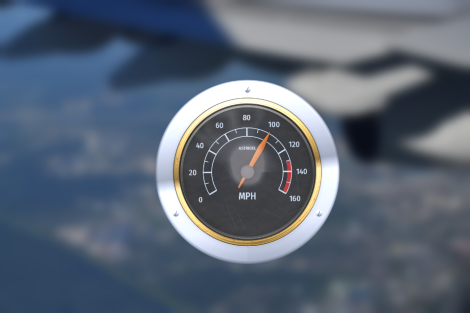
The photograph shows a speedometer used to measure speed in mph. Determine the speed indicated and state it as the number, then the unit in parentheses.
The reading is 100 (mph)
